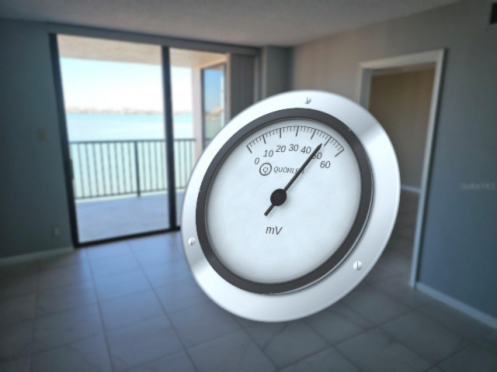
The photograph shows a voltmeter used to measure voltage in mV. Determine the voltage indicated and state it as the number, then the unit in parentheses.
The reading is 50 (mV)
